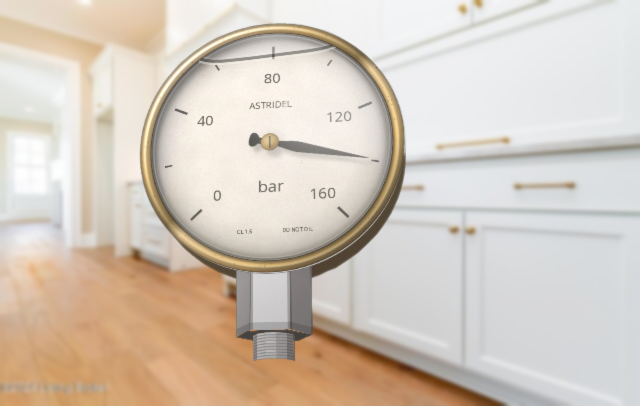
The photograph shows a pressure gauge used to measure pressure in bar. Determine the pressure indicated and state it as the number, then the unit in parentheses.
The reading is 140 (bar)
